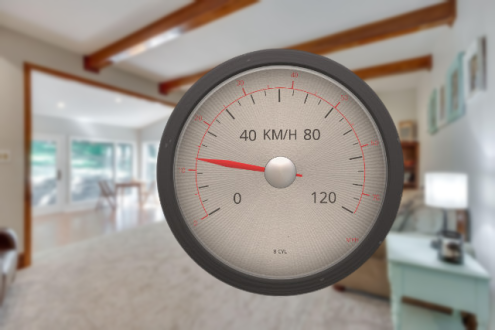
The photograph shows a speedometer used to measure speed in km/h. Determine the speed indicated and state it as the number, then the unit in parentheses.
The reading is 20 (km/h)
